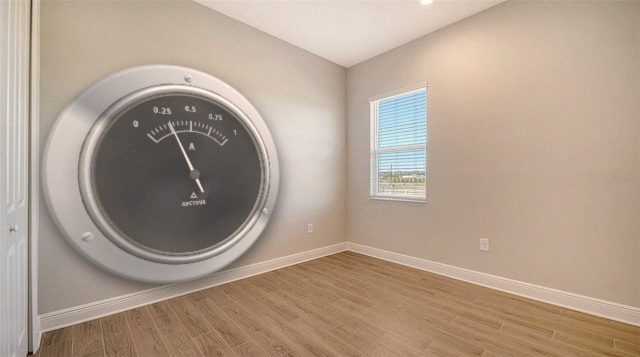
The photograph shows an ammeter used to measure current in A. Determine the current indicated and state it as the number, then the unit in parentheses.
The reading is 0.25 (A)
